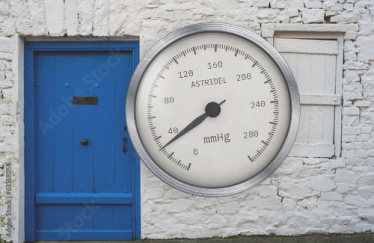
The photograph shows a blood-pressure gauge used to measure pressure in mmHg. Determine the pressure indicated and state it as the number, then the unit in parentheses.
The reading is 30 (mmHg)
